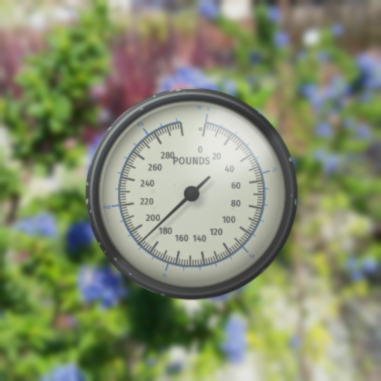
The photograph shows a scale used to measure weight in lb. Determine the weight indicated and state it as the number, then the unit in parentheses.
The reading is 190 (lb)
